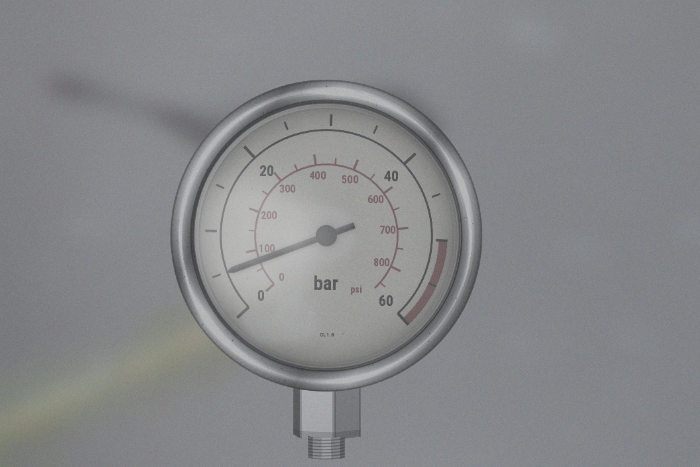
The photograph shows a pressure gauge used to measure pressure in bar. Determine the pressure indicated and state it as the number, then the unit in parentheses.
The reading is 5 (bar)
